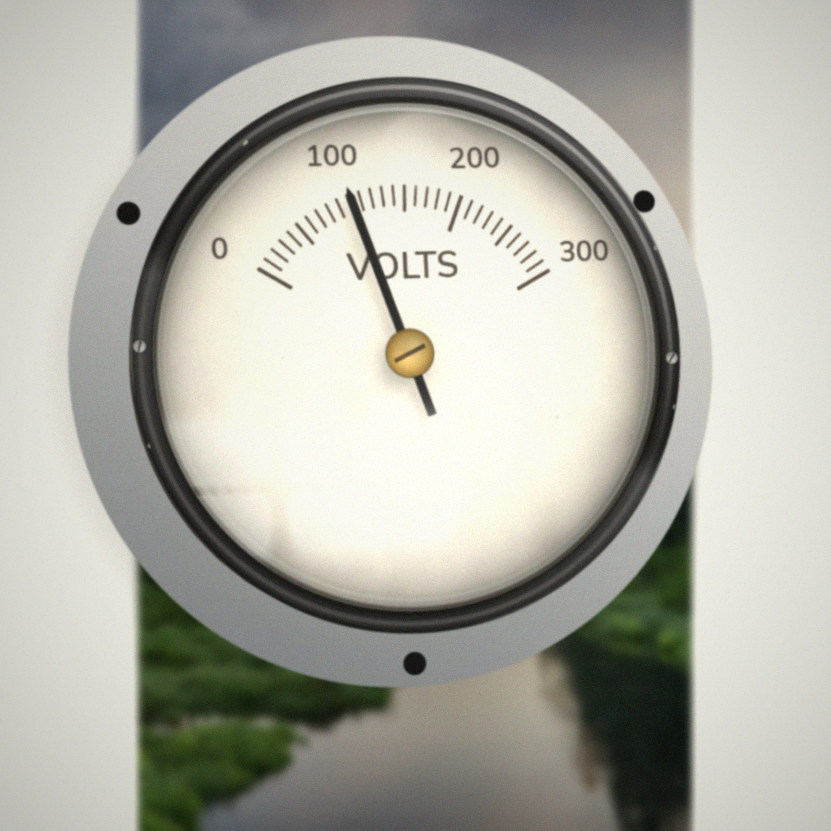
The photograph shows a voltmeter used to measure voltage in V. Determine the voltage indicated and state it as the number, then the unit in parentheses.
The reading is 100 (V)
